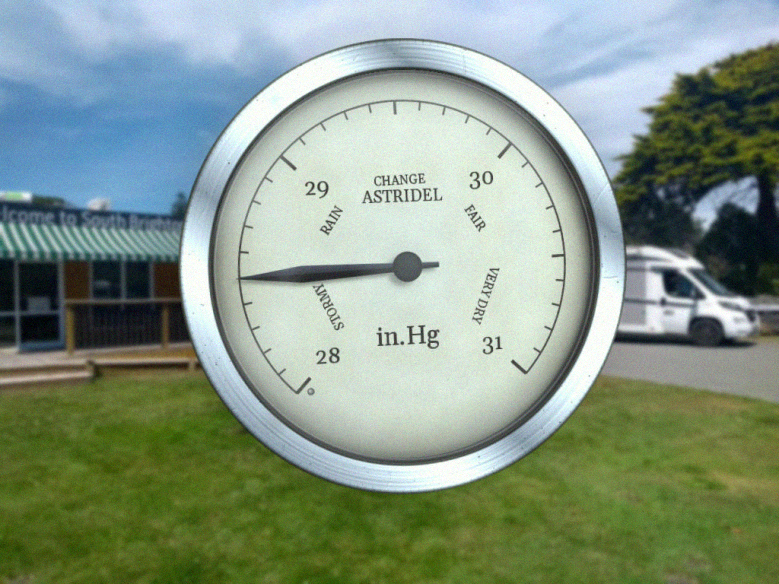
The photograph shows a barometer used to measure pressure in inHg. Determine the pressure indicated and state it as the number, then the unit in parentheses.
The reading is 28.5 (inHg)
